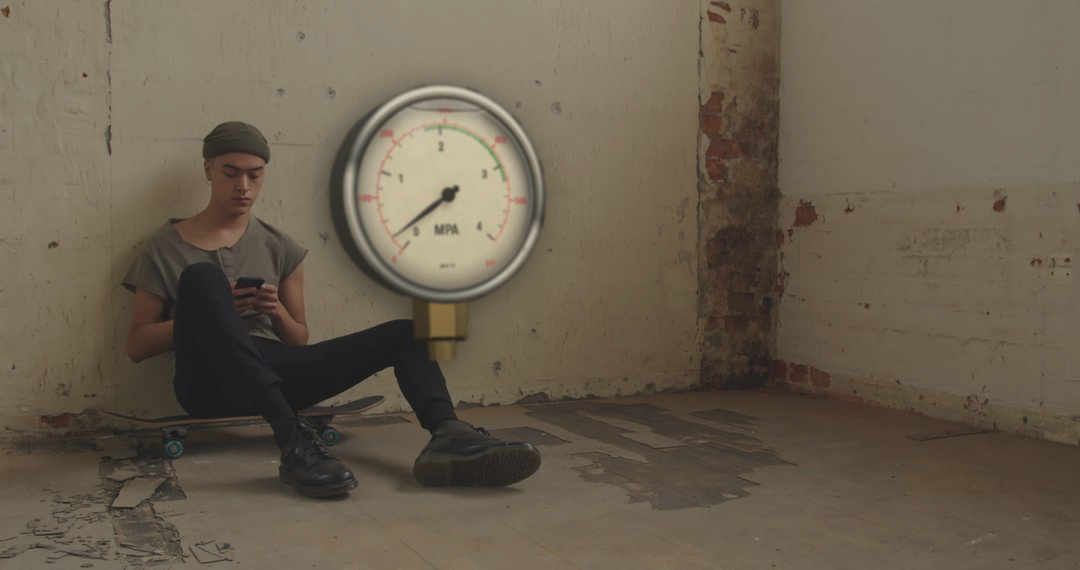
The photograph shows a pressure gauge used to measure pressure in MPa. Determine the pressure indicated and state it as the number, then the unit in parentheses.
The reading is 0.2 (MPa)
